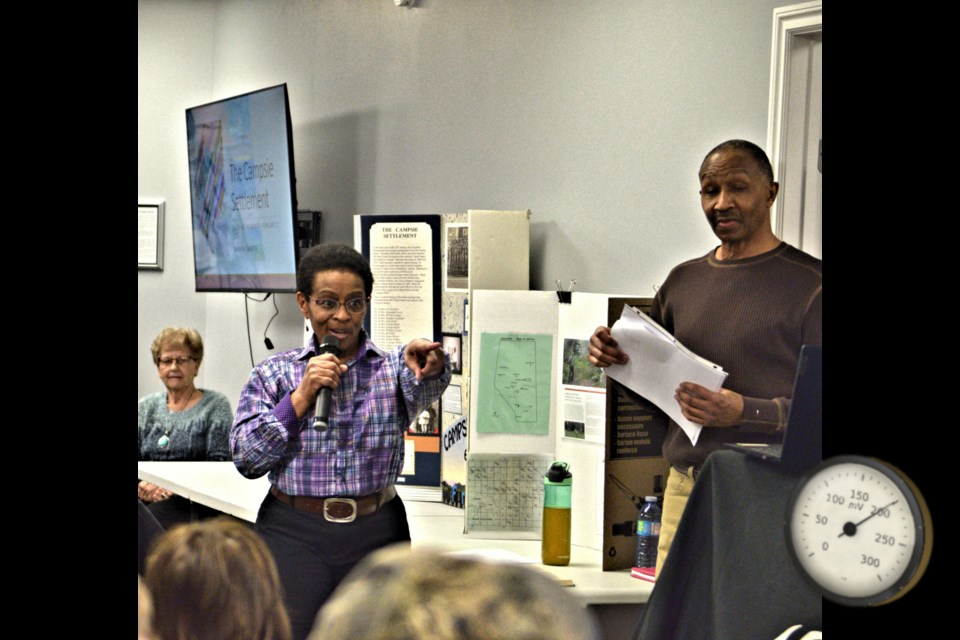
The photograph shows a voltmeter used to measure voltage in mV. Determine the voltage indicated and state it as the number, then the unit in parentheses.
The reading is 200 (mV)
